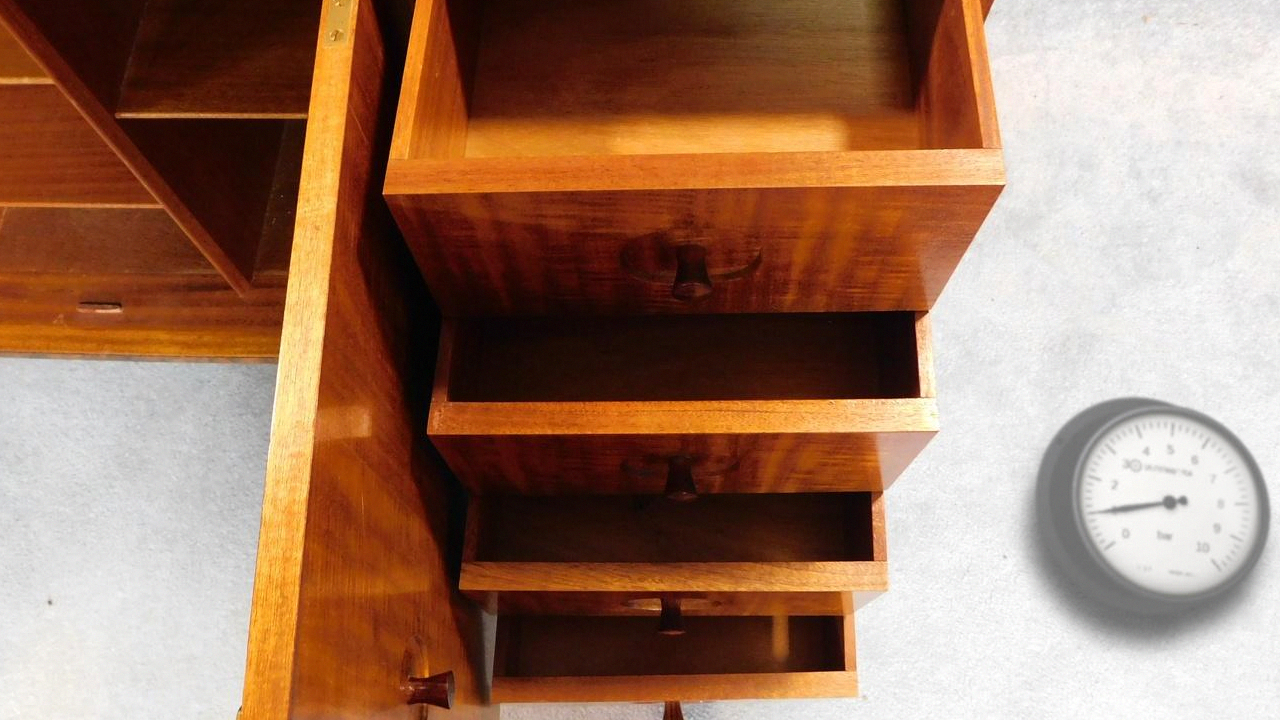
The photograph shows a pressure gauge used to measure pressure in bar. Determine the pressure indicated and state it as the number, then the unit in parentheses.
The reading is 1 (bar)
